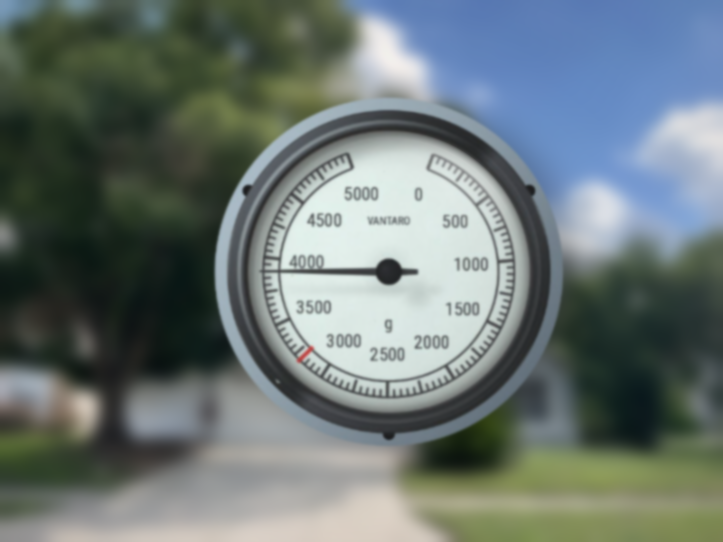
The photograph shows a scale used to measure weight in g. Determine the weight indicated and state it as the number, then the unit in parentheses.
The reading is 3900 (g)
